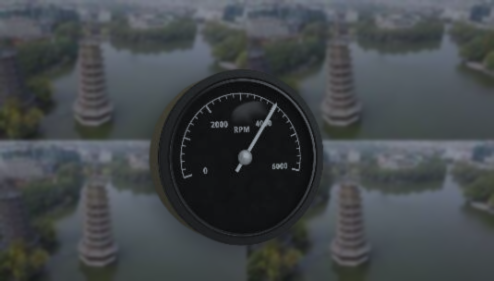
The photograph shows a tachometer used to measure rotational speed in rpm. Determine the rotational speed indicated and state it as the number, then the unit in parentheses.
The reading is 4000 (rpm)
